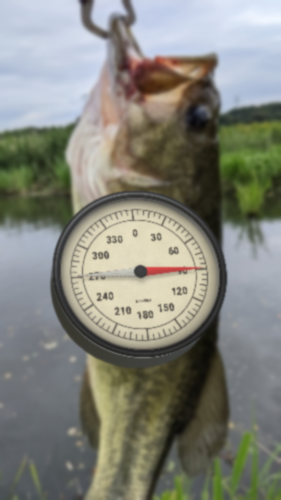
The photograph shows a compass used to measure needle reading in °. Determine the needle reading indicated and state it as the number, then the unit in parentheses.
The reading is 90 (°)
